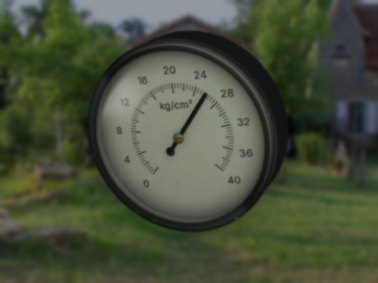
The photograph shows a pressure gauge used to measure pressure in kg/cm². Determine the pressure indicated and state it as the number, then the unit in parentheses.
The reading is 26 (kg/cm²)
